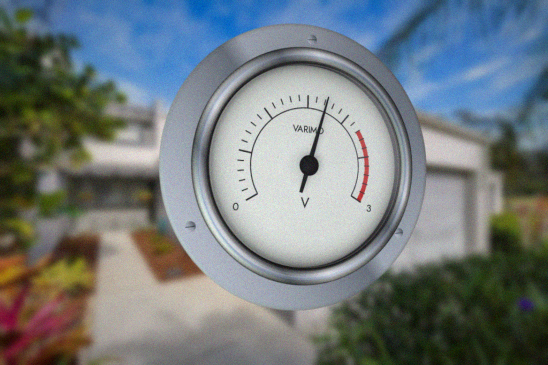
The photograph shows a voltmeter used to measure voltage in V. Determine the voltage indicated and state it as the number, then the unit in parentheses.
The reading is 1.7 (V)
